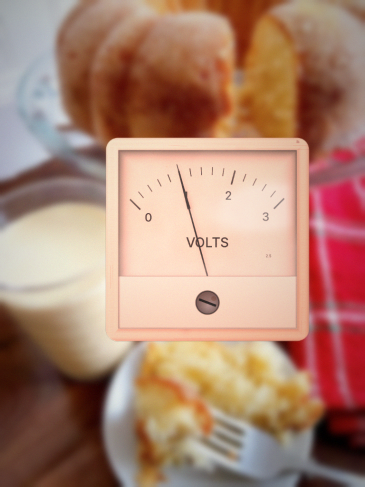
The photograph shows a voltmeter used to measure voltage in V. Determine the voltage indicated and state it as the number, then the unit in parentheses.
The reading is 1 (V)
